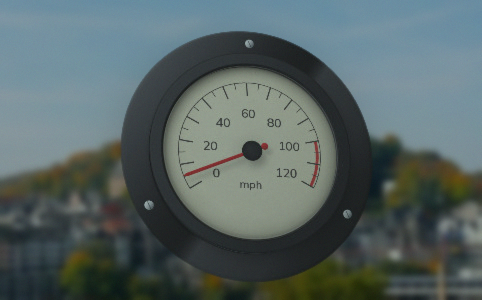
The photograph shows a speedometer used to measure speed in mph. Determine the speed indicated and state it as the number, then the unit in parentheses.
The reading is 5 (mph)
